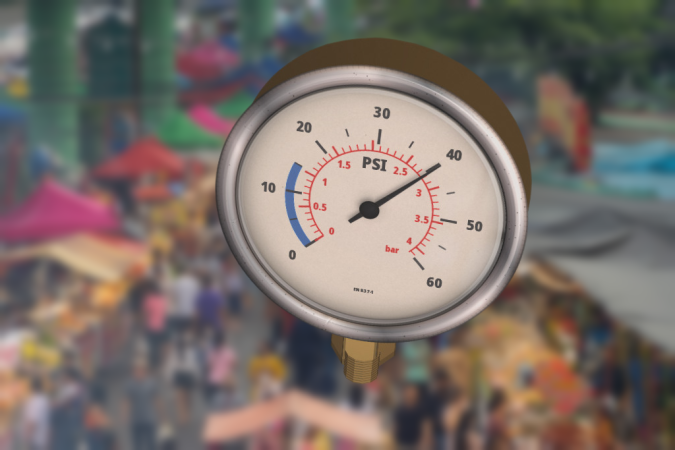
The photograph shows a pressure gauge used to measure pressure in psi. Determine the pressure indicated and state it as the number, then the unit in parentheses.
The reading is 40 (psi)
